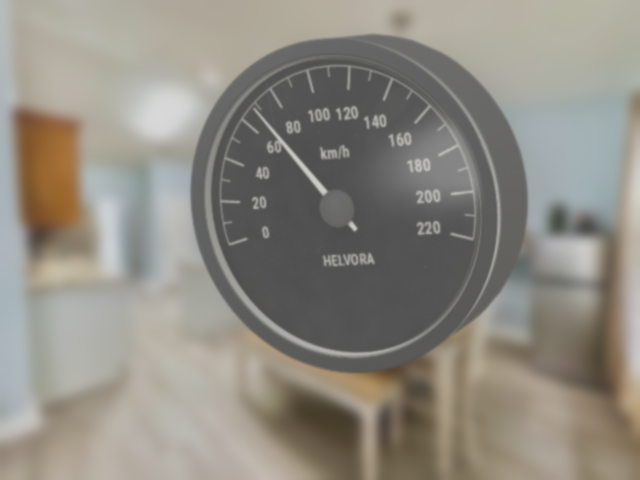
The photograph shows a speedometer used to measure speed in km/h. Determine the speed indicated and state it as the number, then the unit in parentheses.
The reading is 70 (km/h)
